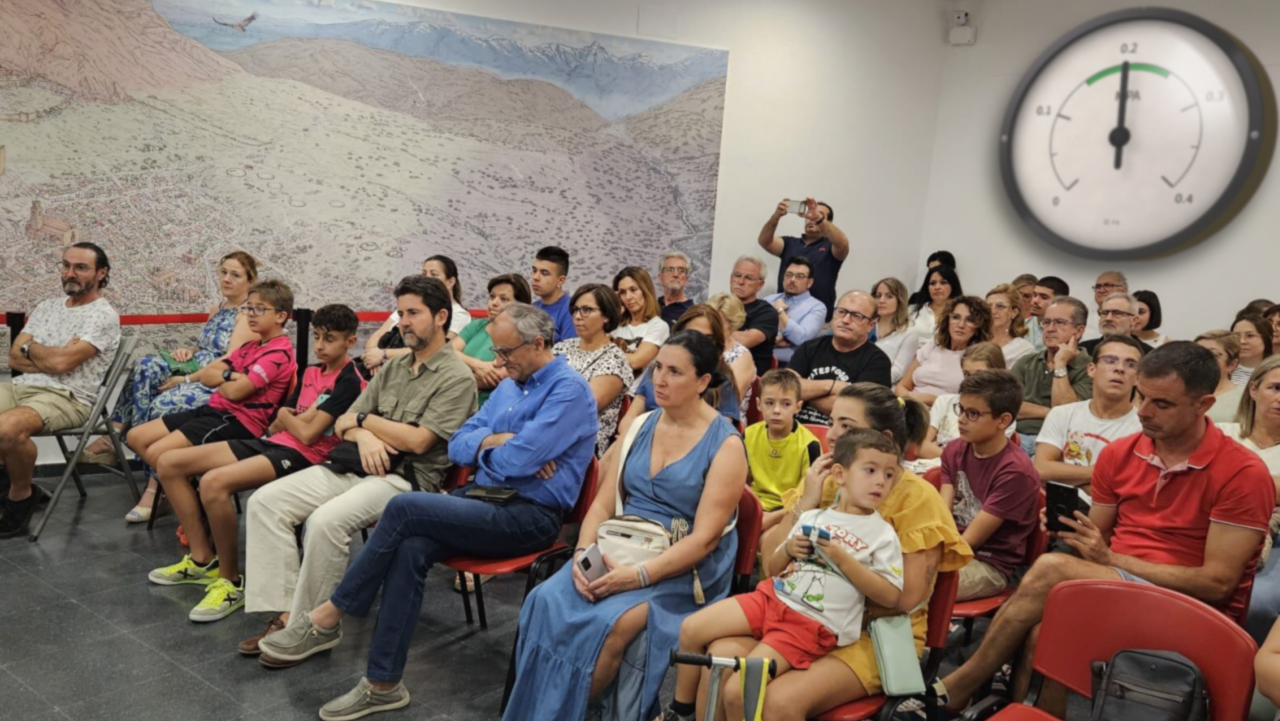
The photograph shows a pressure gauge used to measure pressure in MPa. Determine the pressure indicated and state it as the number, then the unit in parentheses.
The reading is 0.2 (MPa)
